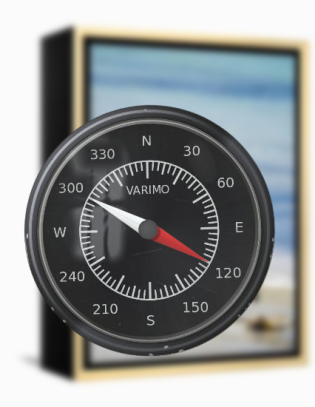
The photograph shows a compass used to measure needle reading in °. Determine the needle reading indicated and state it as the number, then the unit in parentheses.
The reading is 120 (°)
